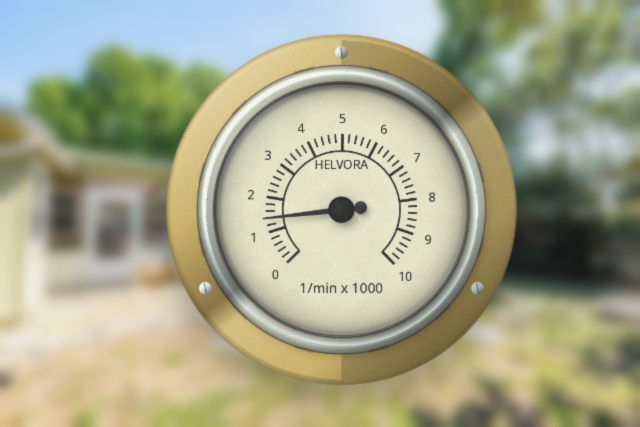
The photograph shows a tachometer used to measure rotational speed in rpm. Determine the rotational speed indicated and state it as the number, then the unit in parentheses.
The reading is 1400 (rpm)
